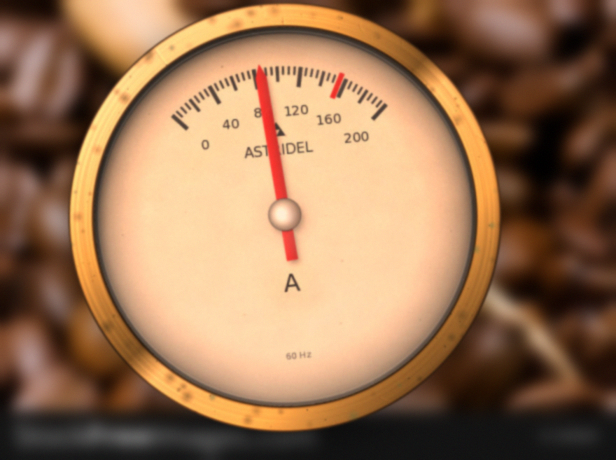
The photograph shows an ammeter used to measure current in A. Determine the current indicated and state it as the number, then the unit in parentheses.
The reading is 85 (A)
